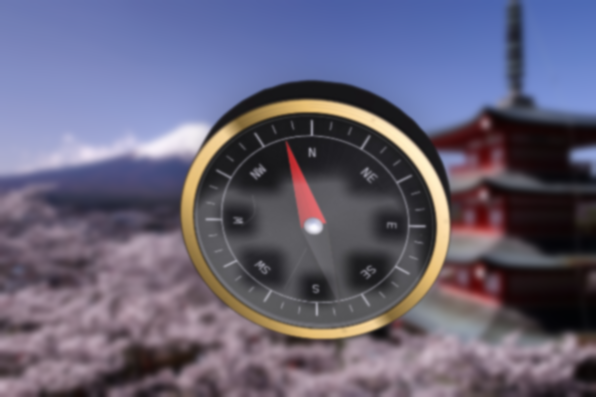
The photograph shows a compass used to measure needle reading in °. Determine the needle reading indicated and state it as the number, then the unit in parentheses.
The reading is 345 (°)
